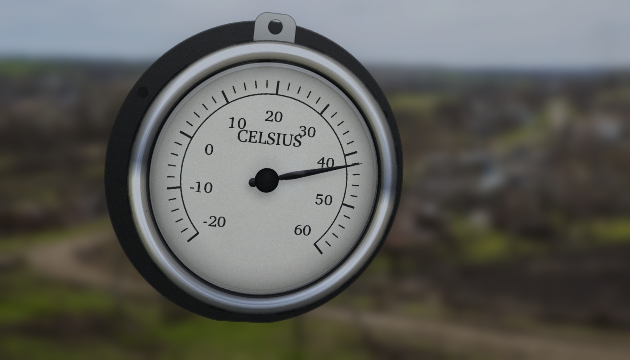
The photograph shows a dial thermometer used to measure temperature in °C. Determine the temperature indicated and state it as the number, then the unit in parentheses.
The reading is 42 (°C)
